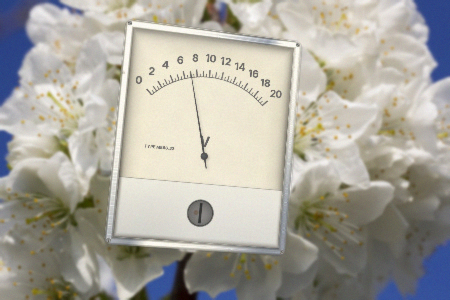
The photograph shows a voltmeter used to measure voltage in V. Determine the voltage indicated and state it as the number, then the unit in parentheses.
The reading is 7 (V)
